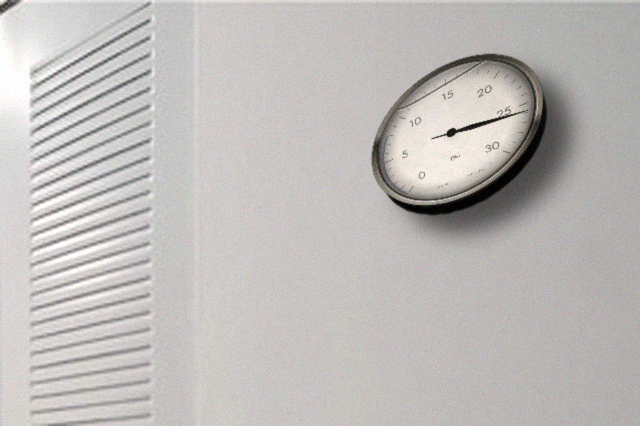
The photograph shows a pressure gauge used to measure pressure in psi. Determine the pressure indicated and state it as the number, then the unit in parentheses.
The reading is 26 (psi)
